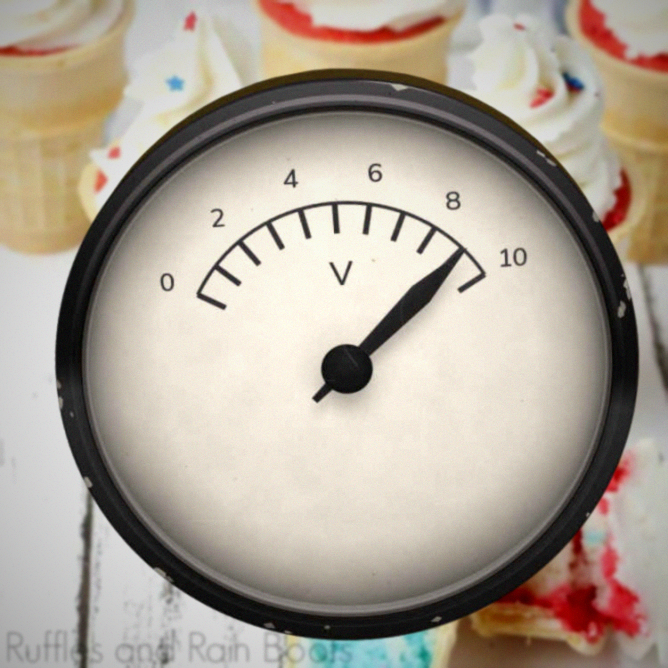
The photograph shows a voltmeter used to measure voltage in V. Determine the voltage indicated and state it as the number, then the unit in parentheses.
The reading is 9 (V)
